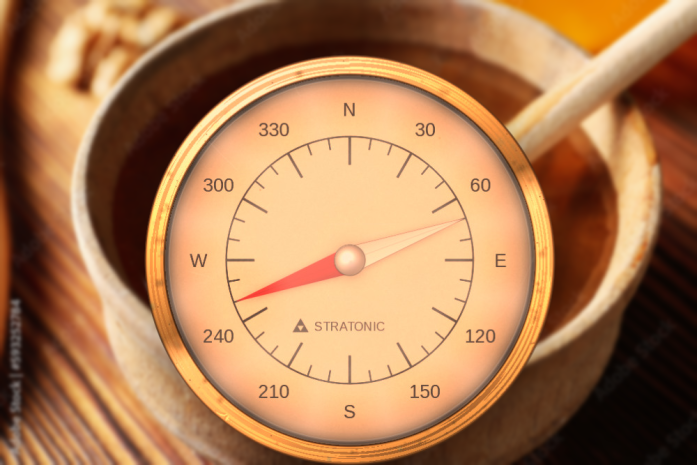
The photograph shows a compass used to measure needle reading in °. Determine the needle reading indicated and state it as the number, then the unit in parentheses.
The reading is 250 (°)
